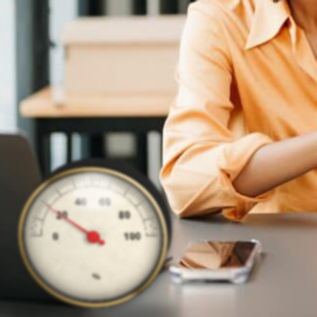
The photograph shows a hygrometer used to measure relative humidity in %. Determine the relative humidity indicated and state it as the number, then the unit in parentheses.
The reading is 20 (%)
